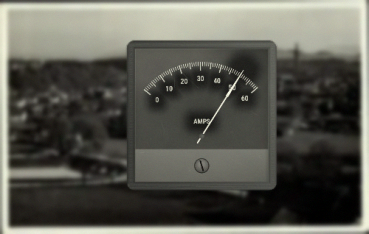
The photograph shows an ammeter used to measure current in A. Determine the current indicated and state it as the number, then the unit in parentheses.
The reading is 50 (A)
